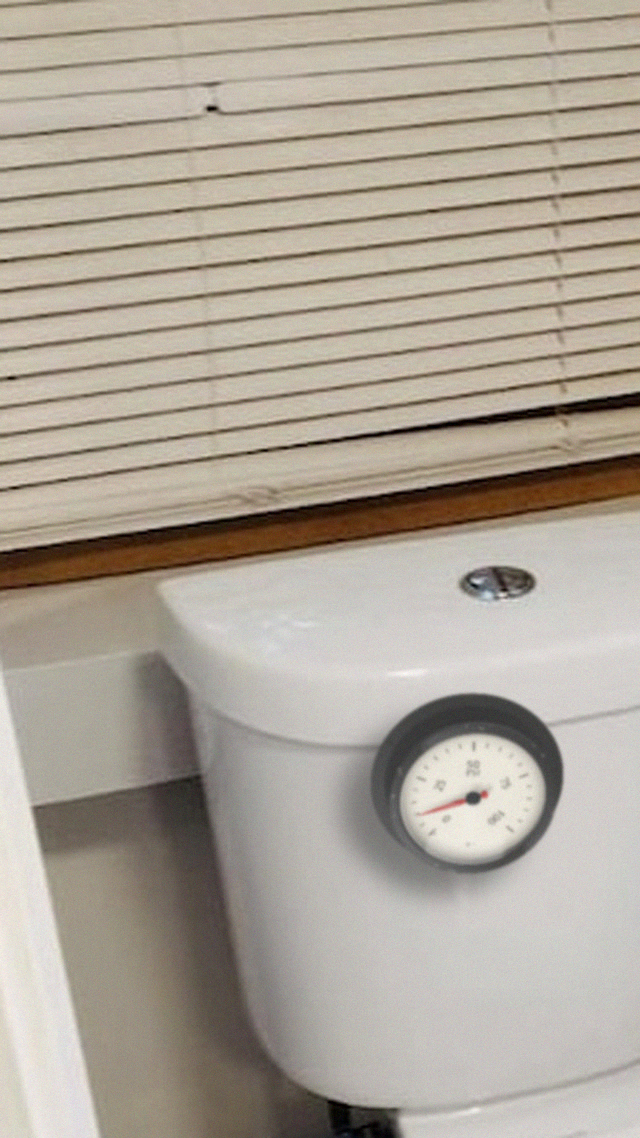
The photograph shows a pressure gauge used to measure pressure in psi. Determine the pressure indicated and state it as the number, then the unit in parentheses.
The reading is 10 (psi)
